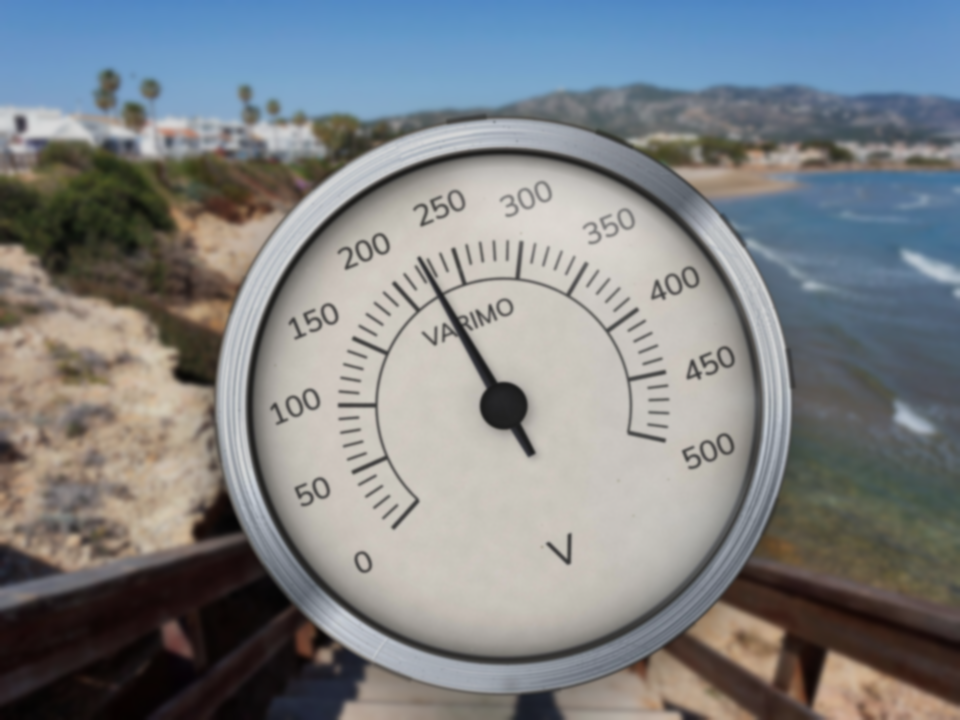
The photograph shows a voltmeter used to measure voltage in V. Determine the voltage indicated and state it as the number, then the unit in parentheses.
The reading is 225 (V)
